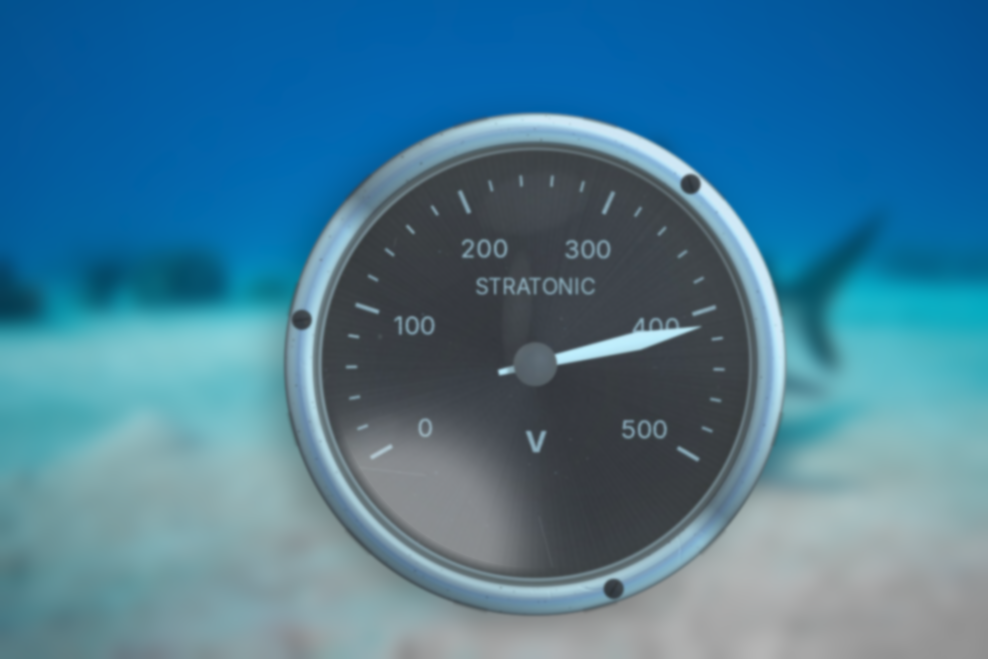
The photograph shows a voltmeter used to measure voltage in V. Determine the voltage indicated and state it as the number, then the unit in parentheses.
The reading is 410 (V)
